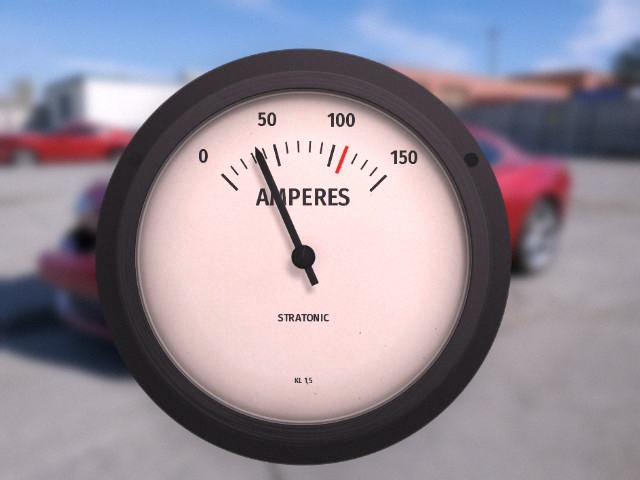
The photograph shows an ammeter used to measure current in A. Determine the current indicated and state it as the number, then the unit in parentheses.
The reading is 35 (A)
